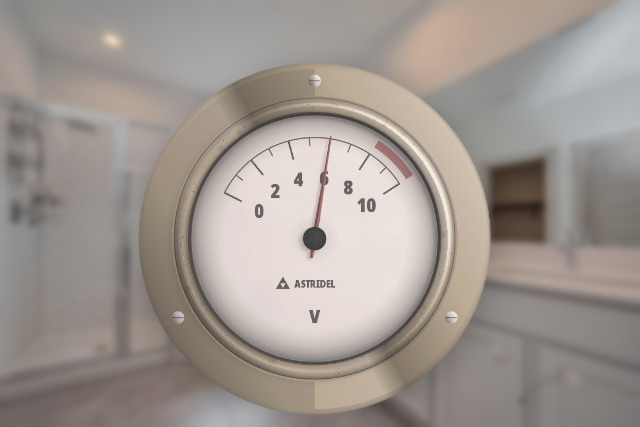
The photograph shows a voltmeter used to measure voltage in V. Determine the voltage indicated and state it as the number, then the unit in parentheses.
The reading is 6 (V)
